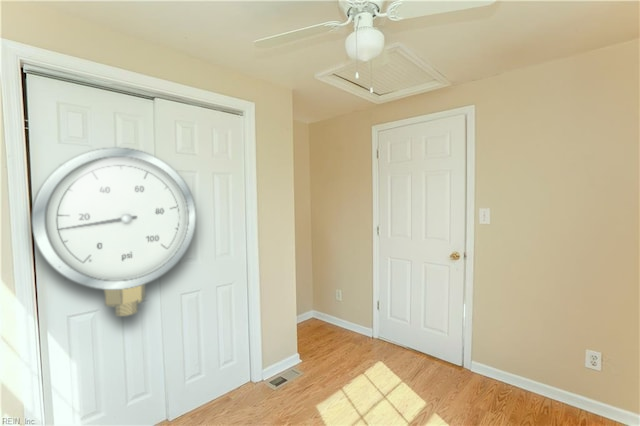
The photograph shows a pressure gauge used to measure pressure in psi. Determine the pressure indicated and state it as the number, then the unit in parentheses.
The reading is 15 (psi)
